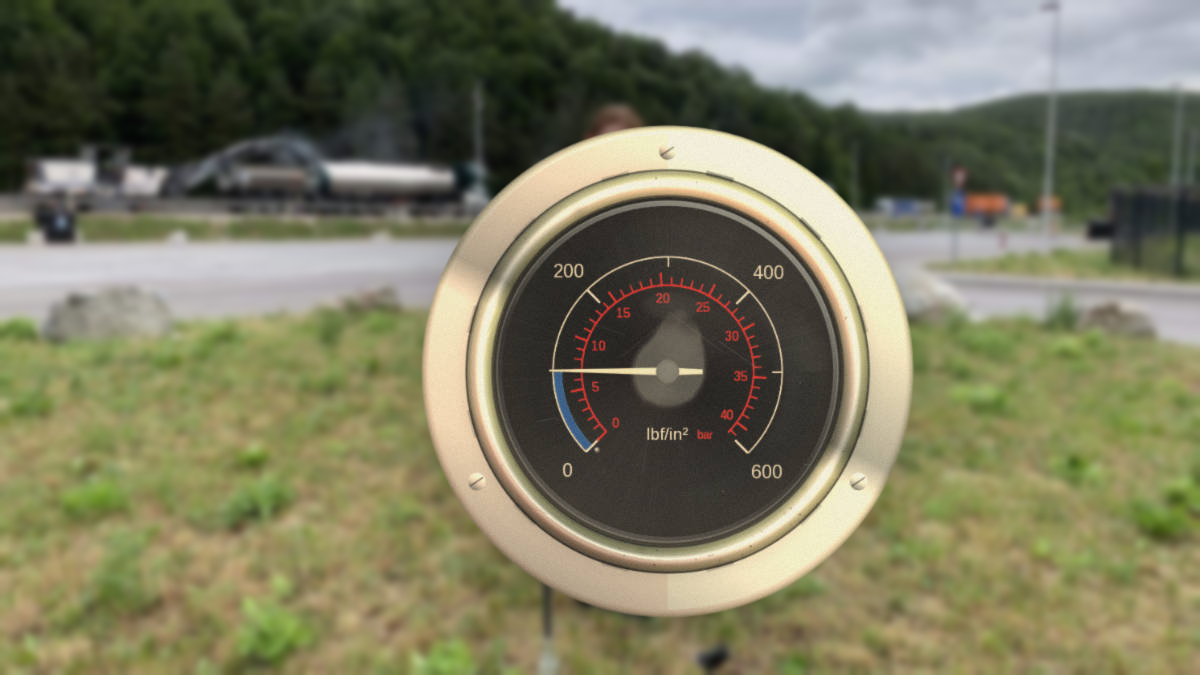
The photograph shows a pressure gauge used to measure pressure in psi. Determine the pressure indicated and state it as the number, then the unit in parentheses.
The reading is 100 (psi)
